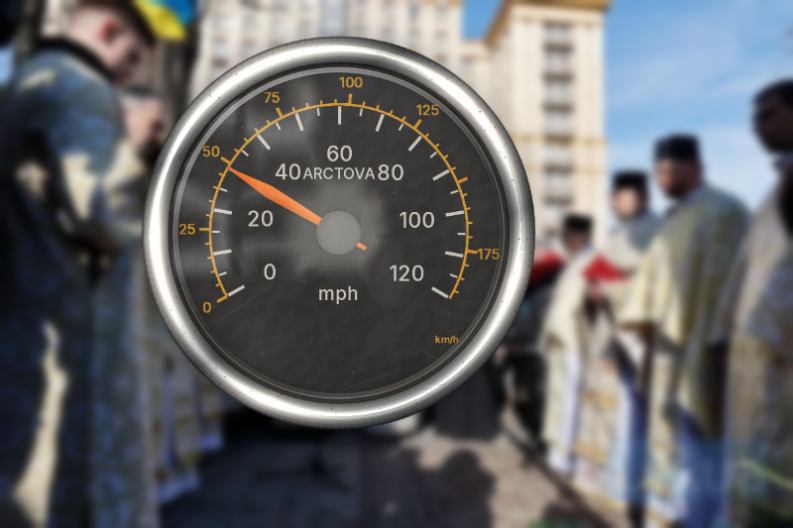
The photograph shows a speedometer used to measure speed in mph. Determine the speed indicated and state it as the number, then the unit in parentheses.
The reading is 30 (mph)
